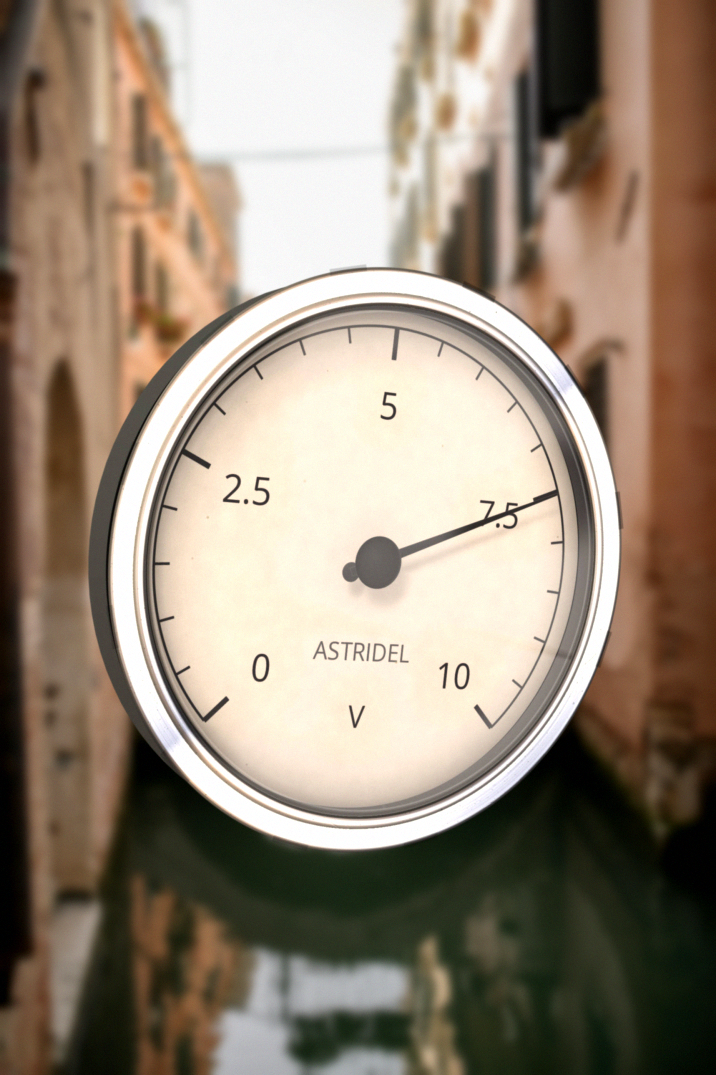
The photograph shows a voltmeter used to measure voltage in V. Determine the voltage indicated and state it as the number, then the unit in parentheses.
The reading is 7.5 (V)
